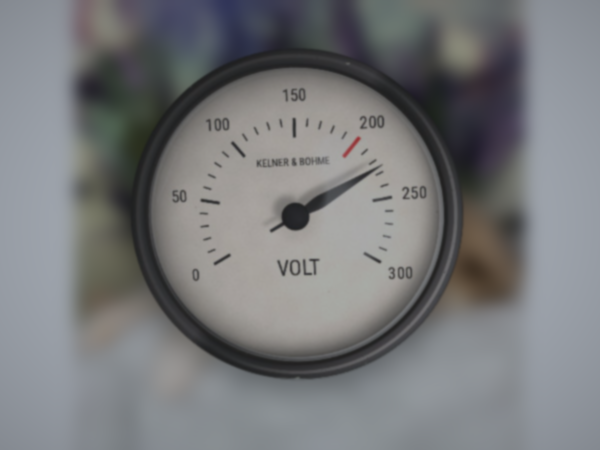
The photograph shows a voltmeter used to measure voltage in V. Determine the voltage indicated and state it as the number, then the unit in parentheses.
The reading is 225 (V)
